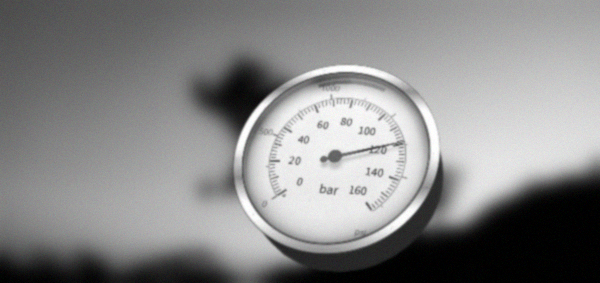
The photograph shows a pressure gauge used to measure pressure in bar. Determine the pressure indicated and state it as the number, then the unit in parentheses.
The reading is 120 (bar)
